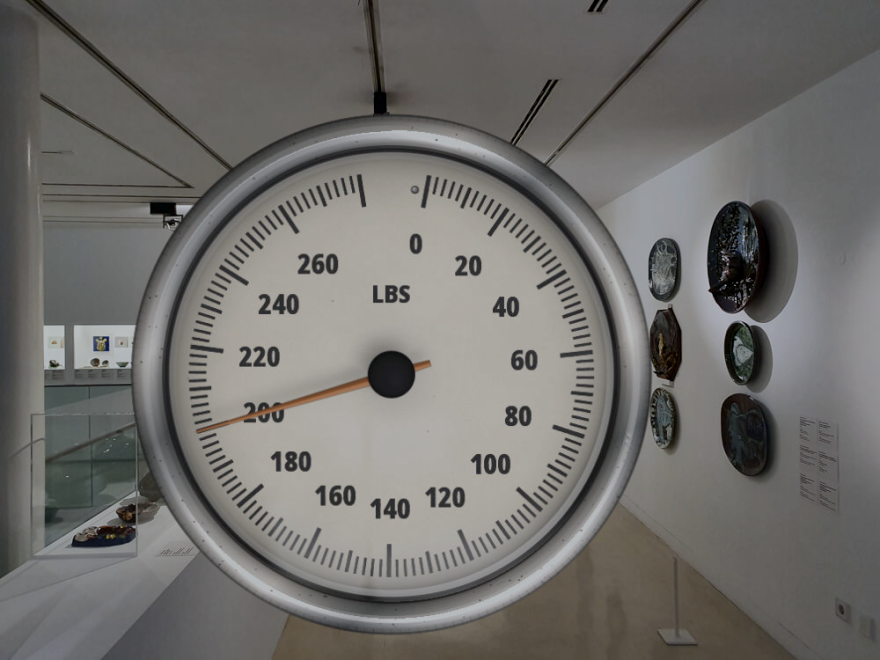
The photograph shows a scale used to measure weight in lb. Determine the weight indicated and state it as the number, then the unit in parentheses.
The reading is 200 (lb)
